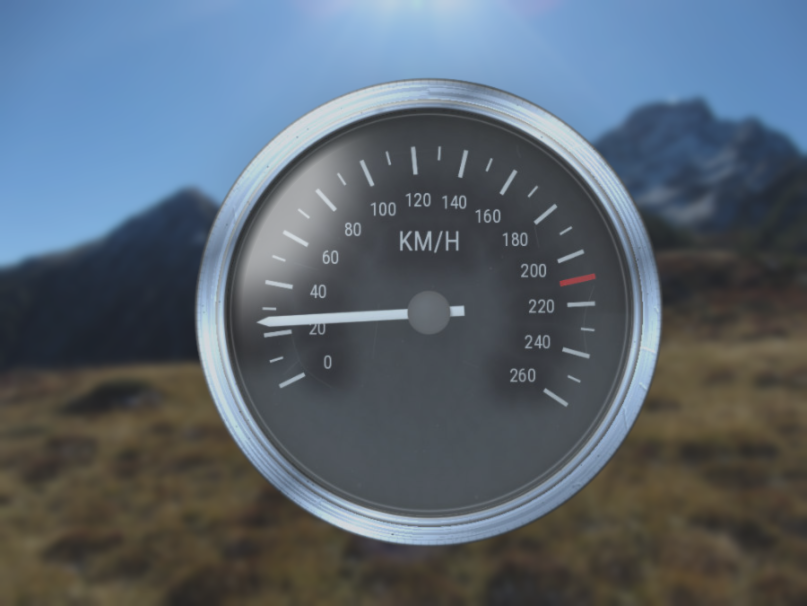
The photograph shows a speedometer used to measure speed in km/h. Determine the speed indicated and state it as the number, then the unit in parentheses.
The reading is 25 (km/h)
